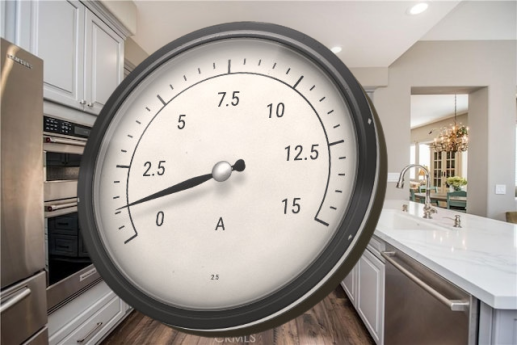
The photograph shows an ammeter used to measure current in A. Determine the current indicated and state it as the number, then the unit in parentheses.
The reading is 1 (A)
